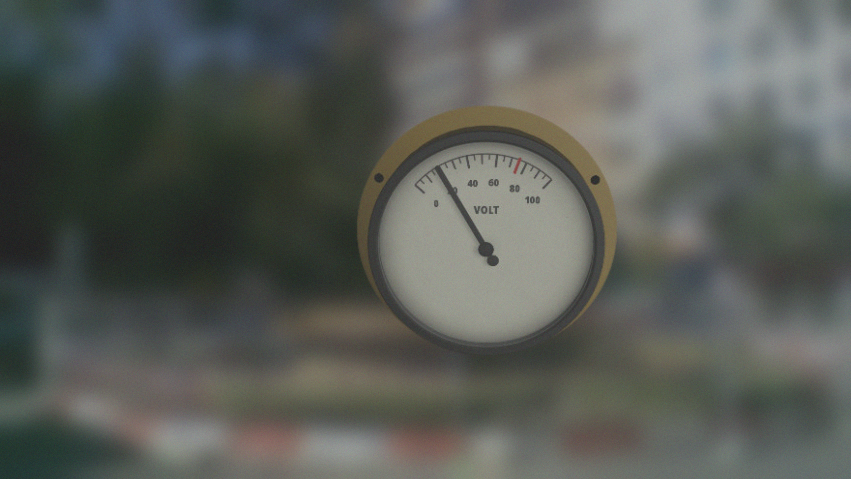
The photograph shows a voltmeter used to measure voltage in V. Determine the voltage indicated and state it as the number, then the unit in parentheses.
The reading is 20 (V)
